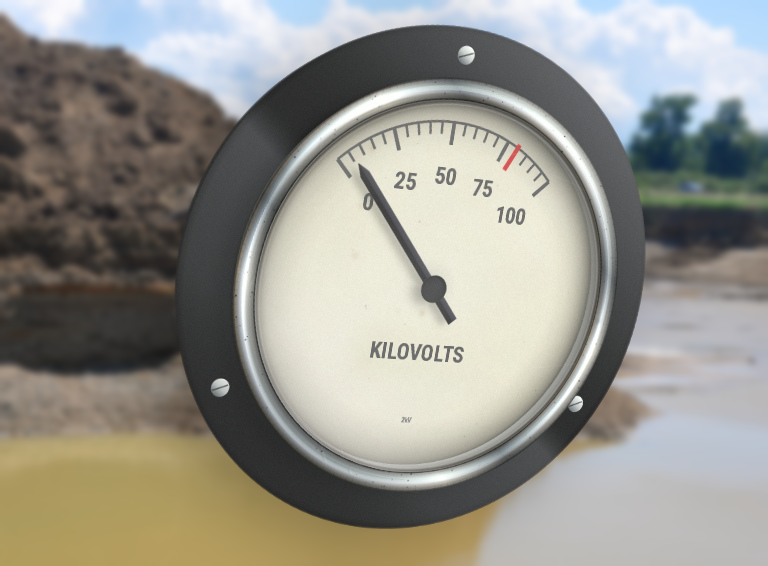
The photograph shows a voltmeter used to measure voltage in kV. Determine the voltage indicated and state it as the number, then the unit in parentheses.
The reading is 5 (kV)
